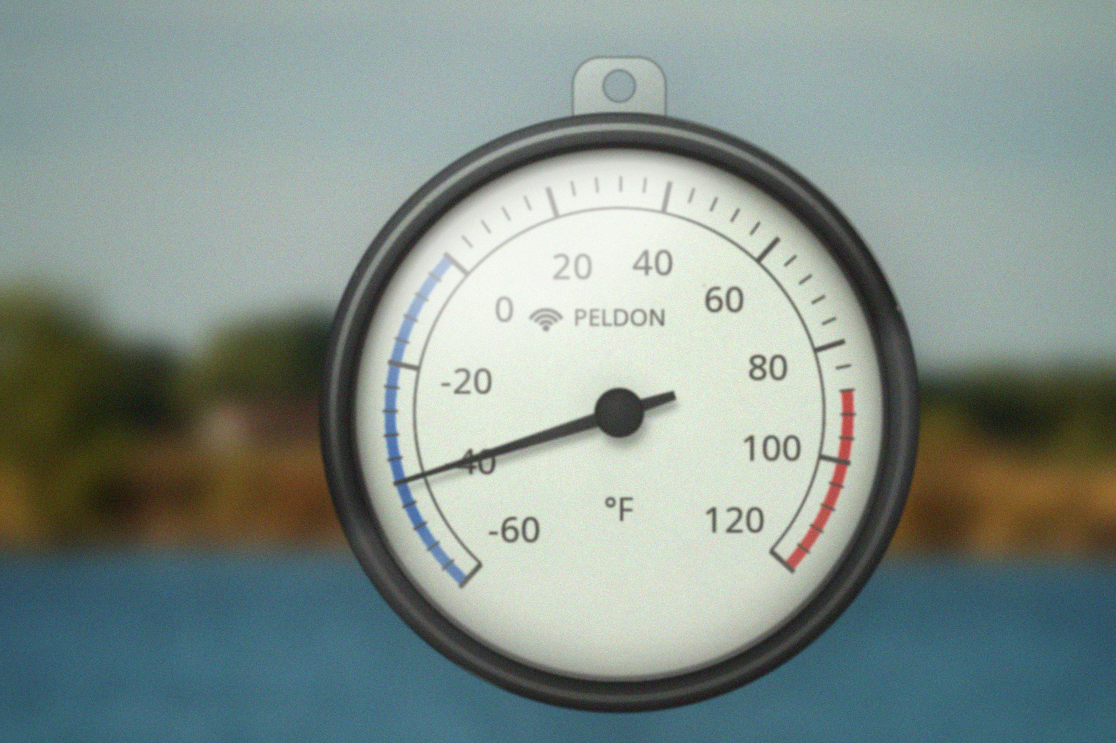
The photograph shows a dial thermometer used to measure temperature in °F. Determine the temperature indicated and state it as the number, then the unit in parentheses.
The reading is -40 (°F)
